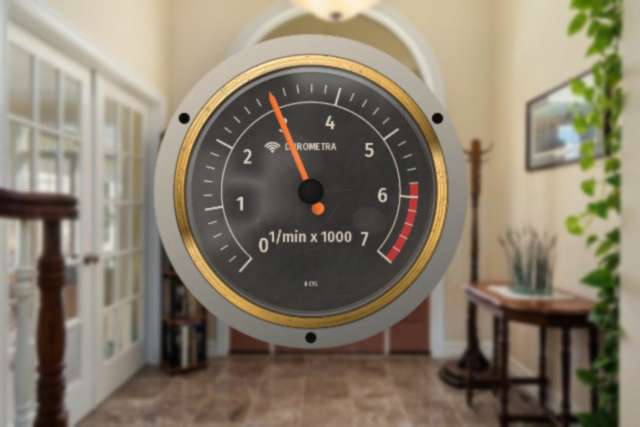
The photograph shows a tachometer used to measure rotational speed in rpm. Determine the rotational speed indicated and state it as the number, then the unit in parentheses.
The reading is 3000 (rpm)
